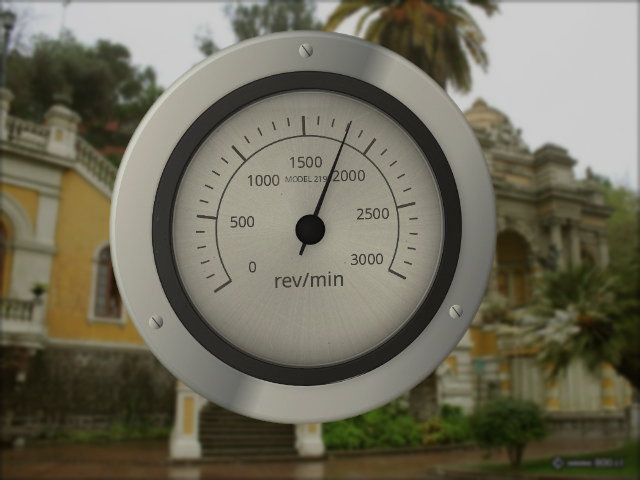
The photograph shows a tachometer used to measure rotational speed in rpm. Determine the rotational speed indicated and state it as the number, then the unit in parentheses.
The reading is 1800 (rpm)
